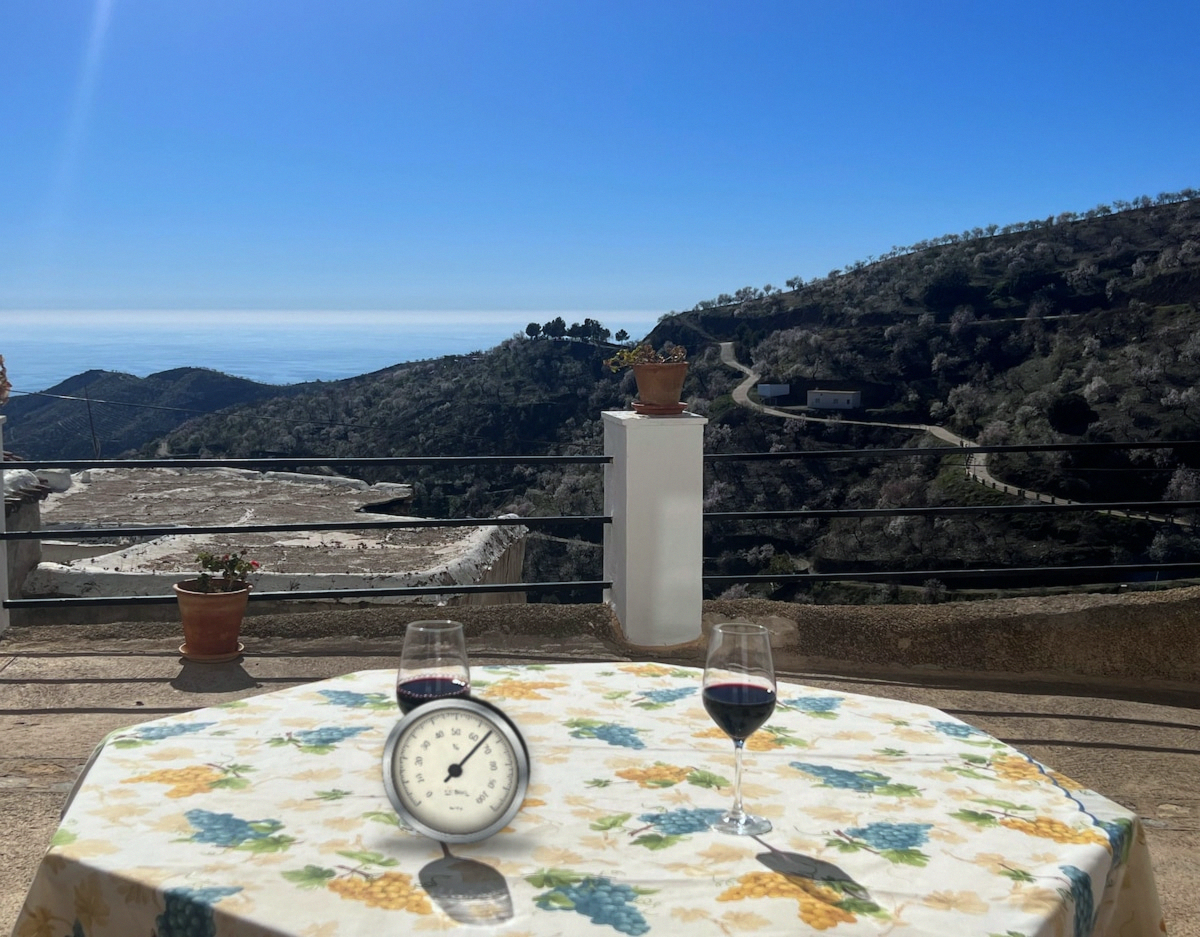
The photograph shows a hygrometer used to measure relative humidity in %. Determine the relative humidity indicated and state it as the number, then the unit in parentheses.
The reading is 65 (%)
